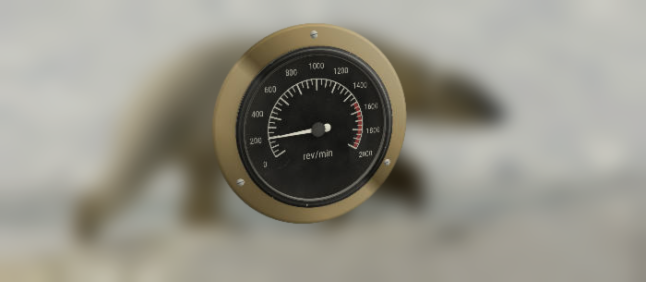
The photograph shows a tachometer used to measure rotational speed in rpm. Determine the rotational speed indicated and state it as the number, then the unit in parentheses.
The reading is 200 (rpm)
